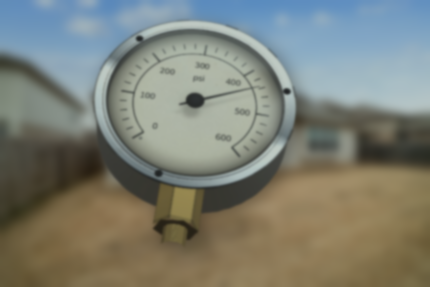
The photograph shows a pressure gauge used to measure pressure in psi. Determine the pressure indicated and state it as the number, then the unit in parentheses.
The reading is 440 (psi)
